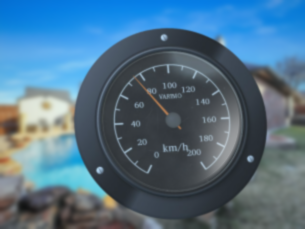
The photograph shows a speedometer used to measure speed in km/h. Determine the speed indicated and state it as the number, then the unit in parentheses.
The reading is 75 (km/h)
